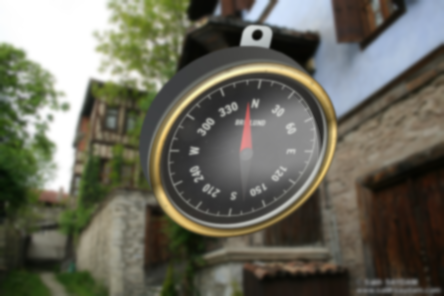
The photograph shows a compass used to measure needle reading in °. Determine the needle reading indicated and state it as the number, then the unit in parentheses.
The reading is 350 (°)
